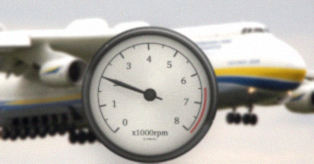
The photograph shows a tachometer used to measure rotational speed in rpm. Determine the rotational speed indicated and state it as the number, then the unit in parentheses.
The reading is 2000 (rpm)
